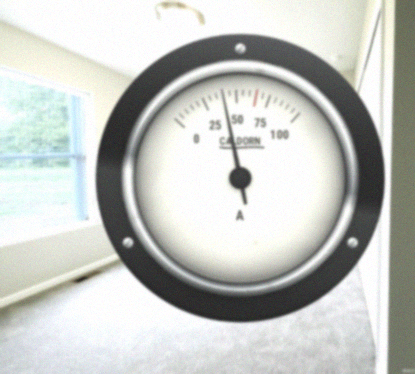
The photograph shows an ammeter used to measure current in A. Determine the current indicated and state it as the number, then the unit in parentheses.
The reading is 40 (A)
